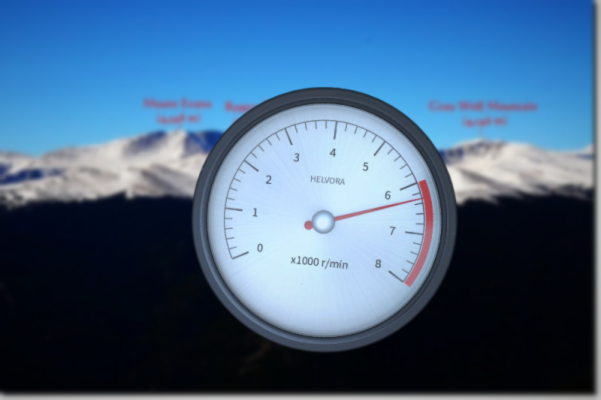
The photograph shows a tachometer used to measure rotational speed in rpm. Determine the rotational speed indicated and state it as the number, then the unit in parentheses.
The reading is 6300 (rpm)
